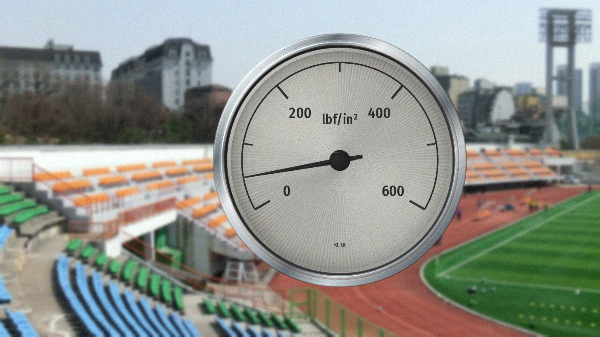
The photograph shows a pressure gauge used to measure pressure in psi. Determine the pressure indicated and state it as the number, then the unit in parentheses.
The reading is 50 (psi)
